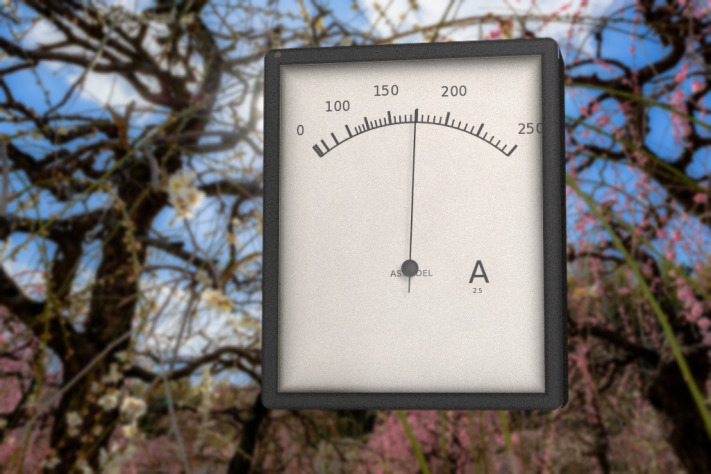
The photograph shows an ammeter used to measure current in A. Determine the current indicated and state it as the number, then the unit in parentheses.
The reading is 175 (A)
